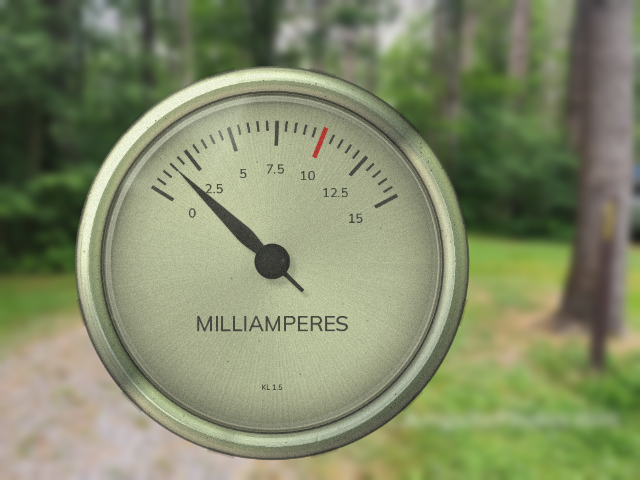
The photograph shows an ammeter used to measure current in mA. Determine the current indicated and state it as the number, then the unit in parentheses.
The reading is 1.5 (mA)
